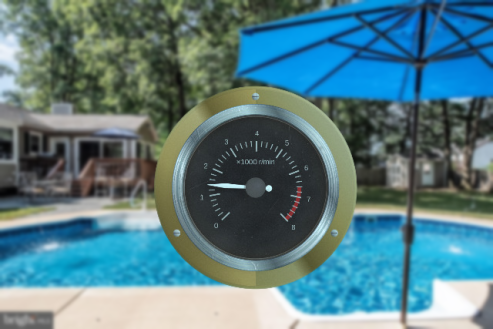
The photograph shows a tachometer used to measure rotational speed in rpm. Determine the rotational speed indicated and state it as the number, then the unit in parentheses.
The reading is 1400 (rpm)
